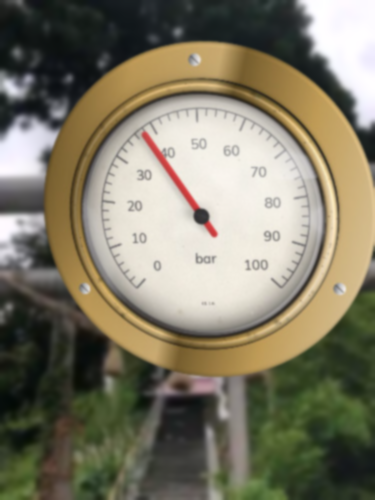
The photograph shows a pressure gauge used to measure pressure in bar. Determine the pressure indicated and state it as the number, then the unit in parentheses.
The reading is 38 (bar)
